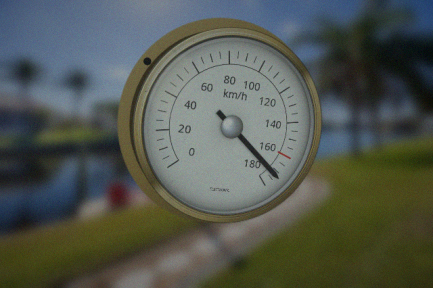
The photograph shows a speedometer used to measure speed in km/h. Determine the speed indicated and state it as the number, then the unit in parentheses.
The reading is 172.5 (km/h)
